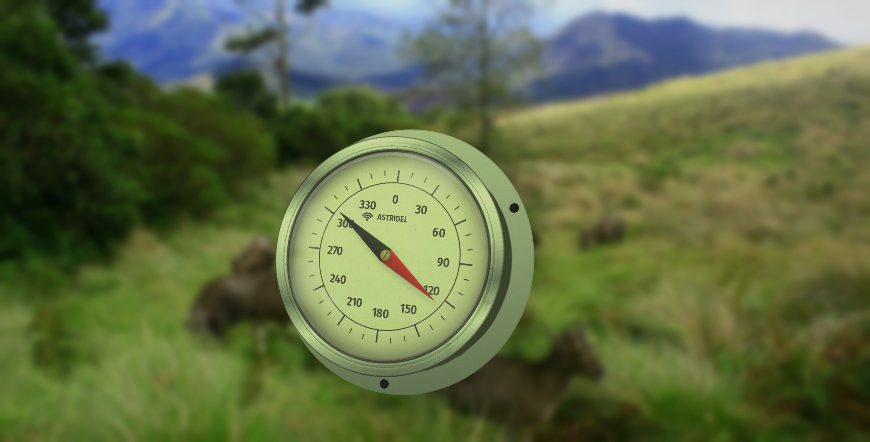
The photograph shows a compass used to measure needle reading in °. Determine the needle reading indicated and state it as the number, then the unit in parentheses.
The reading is 125 (°)
